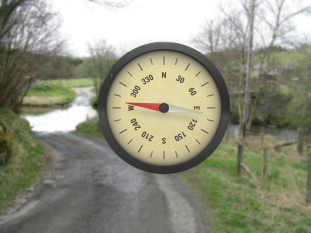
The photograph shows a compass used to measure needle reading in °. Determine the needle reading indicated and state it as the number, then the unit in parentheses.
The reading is 277.5 (°)
